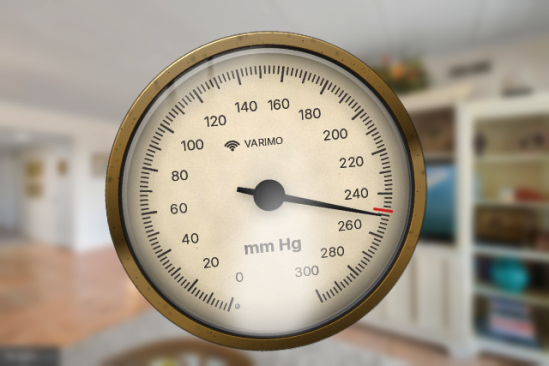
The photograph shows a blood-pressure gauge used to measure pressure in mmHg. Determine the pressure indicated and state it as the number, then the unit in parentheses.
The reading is 250 (mmHg)
